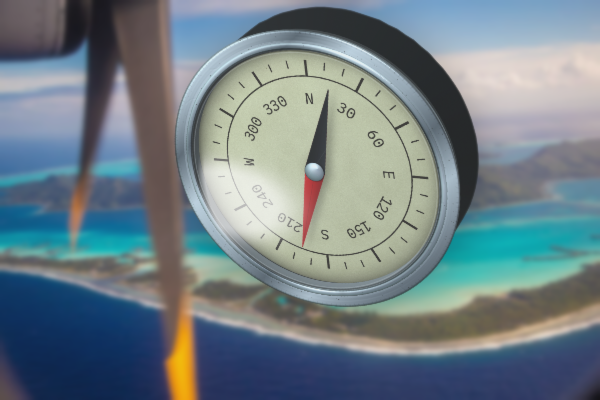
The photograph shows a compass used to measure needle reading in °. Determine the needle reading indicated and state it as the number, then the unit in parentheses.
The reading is 195 (°)
